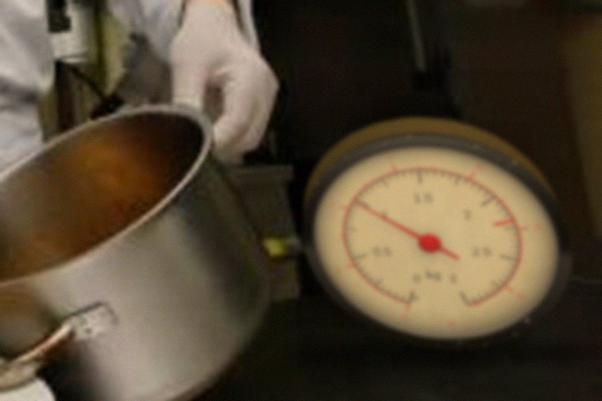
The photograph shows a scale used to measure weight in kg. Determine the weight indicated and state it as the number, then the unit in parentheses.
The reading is 1 (kg)
